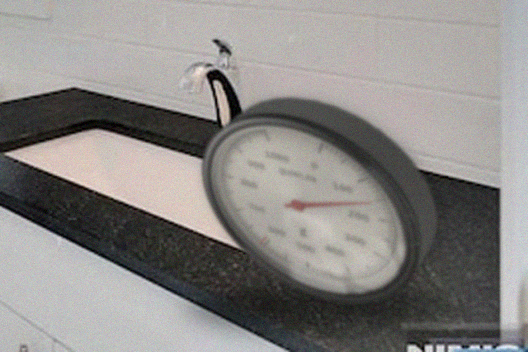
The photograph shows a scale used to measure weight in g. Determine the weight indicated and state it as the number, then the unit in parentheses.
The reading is 150 (g)
